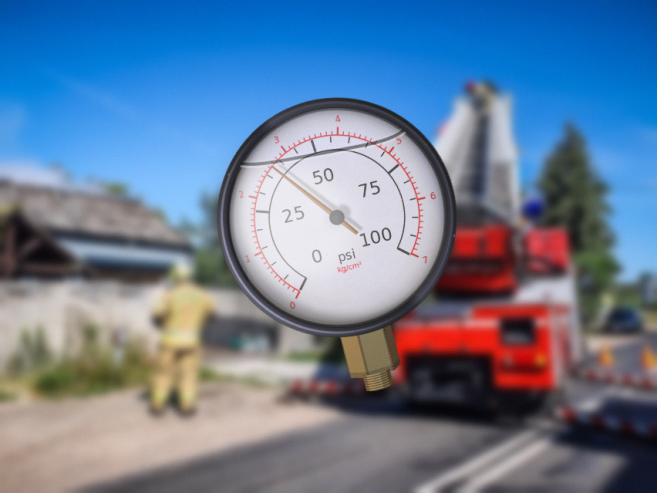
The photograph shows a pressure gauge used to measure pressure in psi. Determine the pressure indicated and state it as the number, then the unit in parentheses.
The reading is 37.5 (psi)
